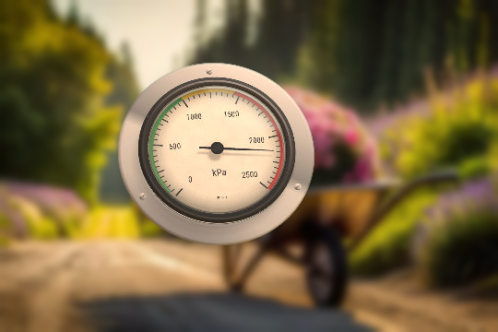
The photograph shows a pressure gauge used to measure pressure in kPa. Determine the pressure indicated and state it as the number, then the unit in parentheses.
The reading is 2150 (kPa)
